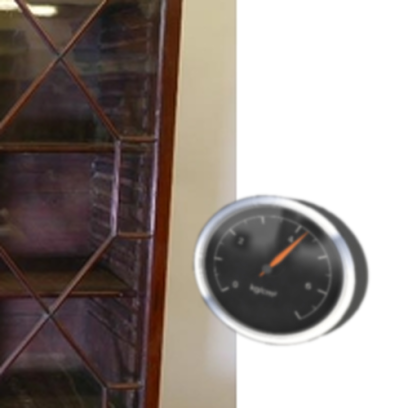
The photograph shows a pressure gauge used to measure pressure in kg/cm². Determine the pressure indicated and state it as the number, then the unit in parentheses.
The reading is 4.25 (kg/cm²)
